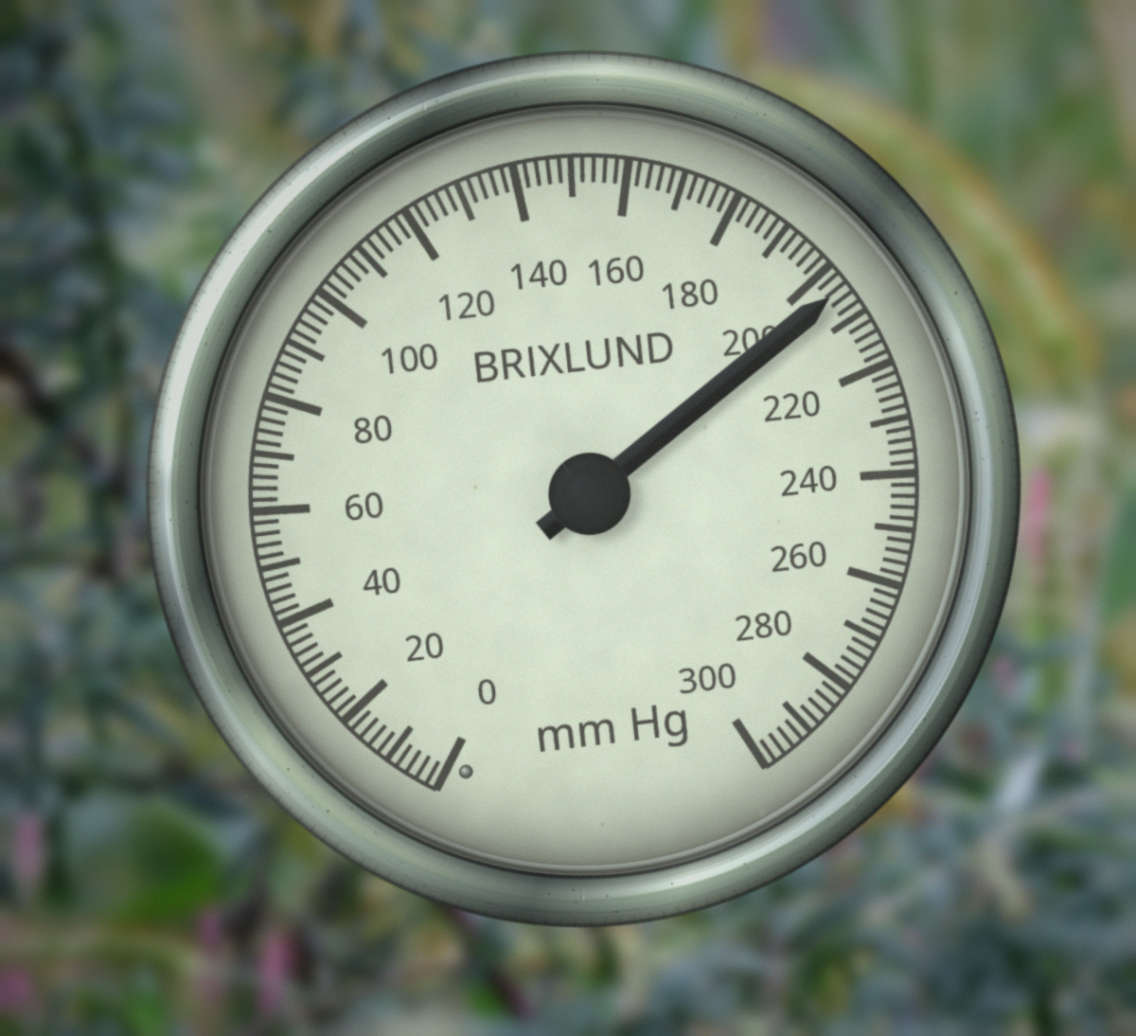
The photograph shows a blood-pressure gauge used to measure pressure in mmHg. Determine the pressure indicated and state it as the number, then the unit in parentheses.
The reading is 204 (mmHg)
